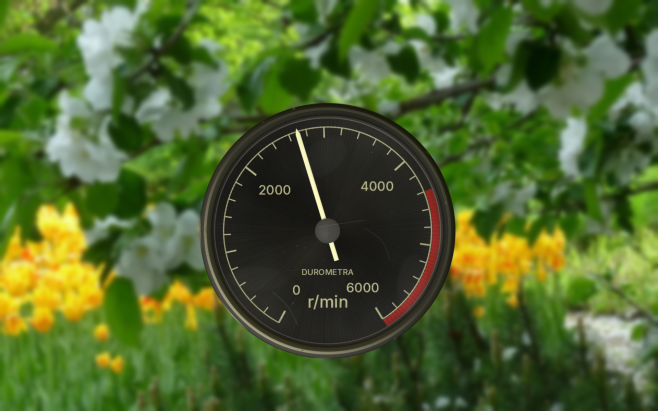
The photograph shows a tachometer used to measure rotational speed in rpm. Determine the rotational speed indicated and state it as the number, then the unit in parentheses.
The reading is 2700 (rpm)
